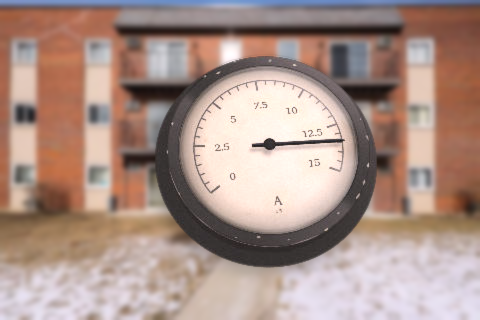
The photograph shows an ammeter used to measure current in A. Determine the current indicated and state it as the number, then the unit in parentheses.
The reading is 13.5 (A)
